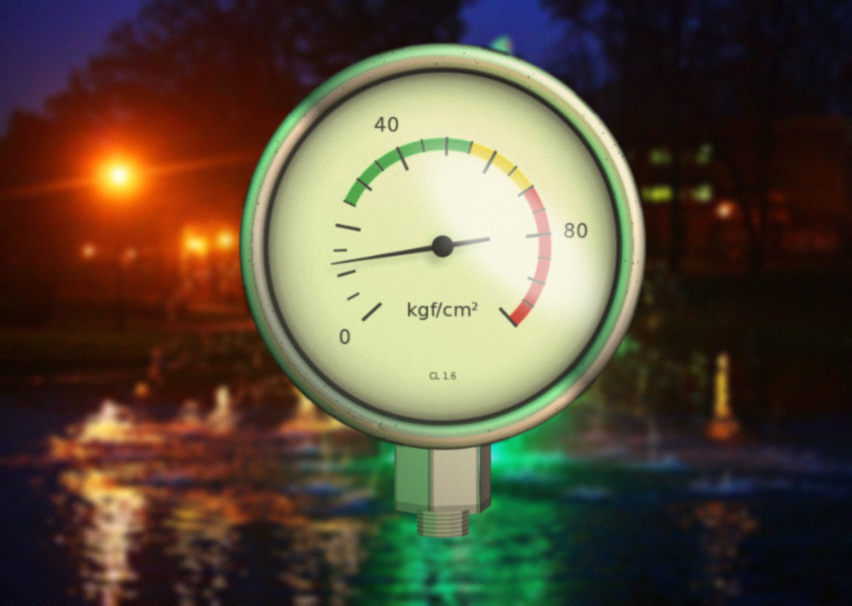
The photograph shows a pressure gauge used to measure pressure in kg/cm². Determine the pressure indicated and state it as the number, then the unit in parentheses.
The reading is 12.5 (kg/cm²)
